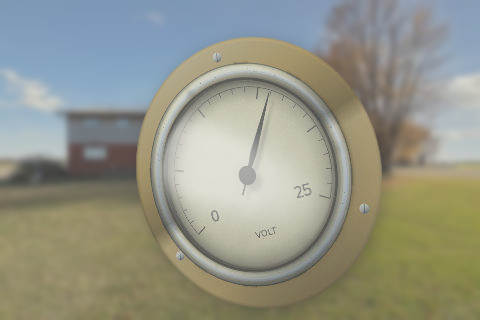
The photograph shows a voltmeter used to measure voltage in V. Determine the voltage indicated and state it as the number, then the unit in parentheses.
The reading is 16 (V)
